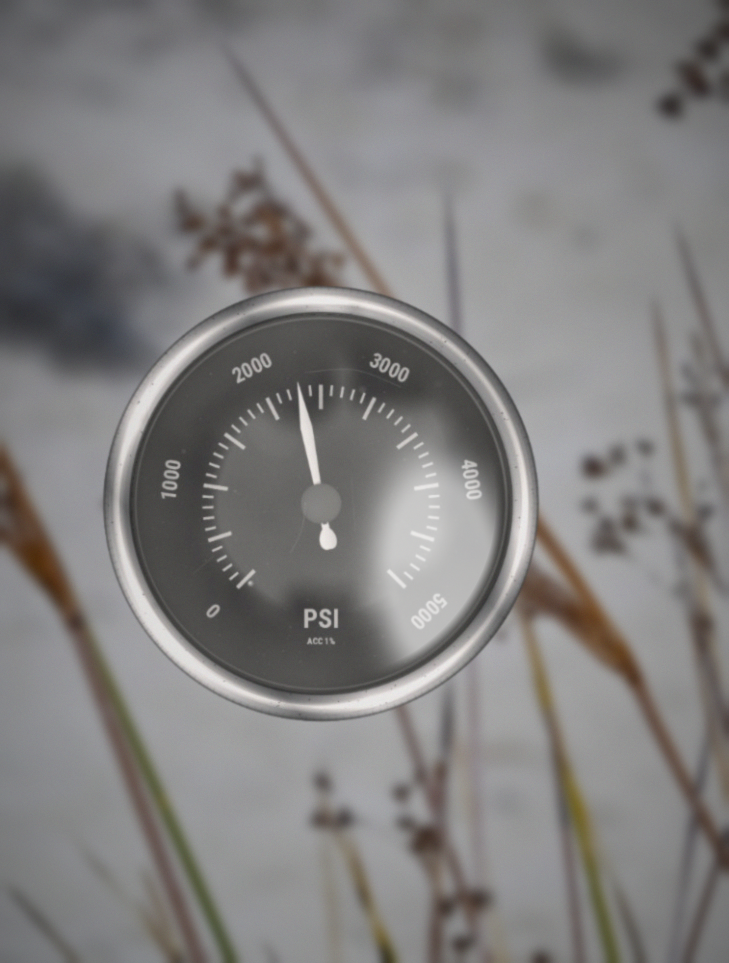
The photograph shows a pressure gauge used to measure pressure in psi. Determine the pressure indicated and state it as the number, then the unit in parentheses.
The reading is 2300 (psi)
